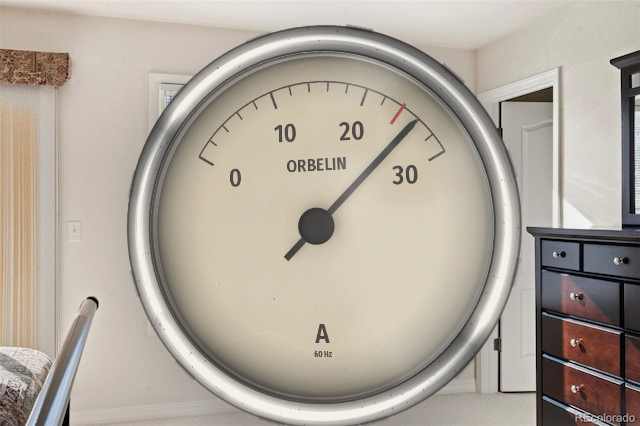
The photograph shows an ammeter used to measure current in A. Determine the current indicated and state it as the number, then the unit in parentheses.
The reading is 26 (A)
